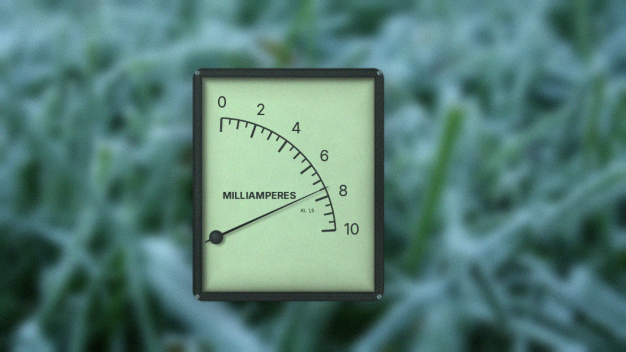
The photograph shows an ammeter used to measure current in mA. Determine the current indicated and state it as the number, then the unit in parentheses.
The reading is 7.5 (mA)
